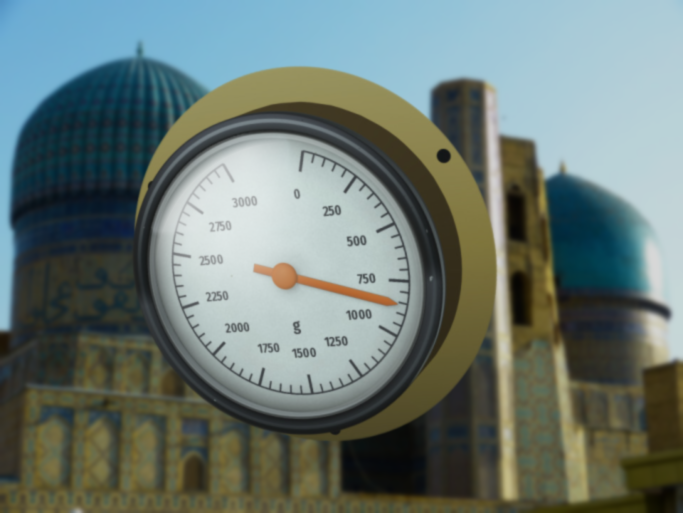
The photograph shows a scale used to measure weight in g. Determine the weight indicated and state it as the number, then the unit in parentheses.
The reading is 850 (g)
